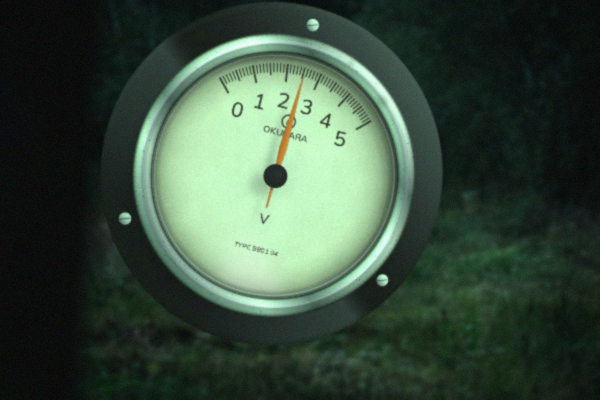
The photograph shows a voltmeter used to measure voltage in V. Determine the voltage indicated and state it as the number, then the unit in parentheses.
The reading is 2.5 (V)
